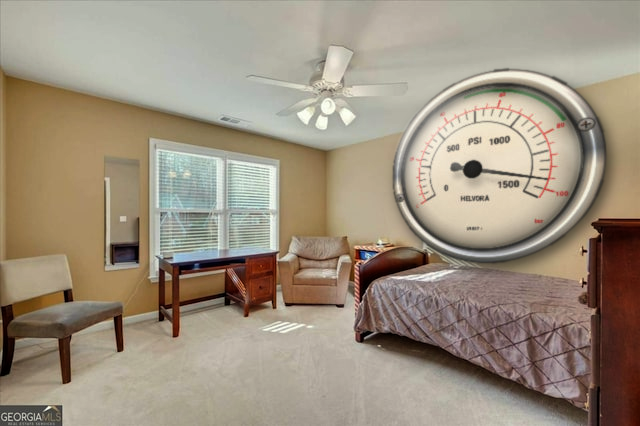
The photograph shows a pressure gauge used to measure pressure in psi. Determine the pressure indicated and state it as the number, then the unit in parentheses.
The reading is 1400 (psi)
